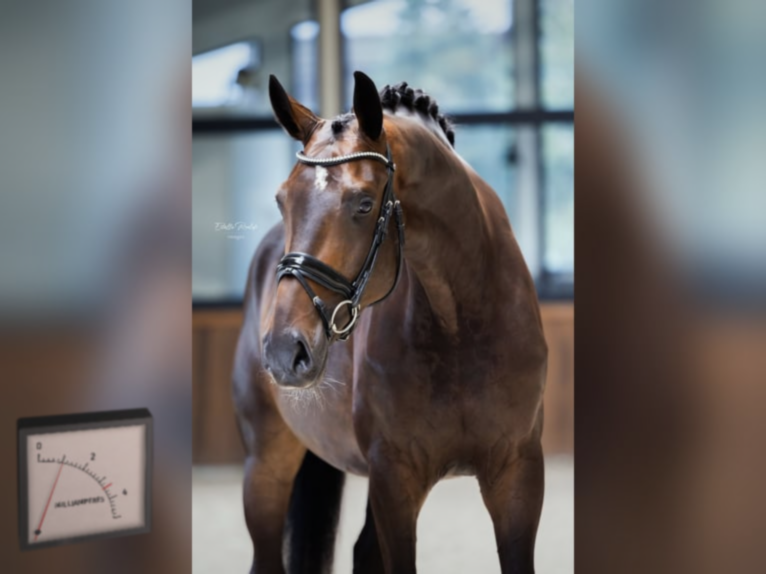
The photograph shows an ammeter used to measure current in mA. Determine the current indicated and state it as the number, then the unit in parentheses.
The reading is 1 (mA)
